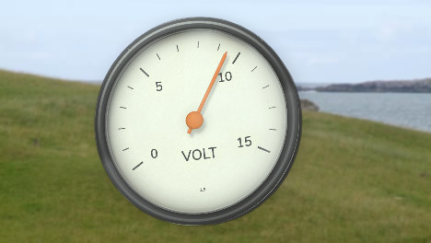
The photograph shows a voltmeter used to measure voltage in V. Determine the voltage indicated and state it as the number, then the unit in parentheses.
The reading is 9.5 (V)
